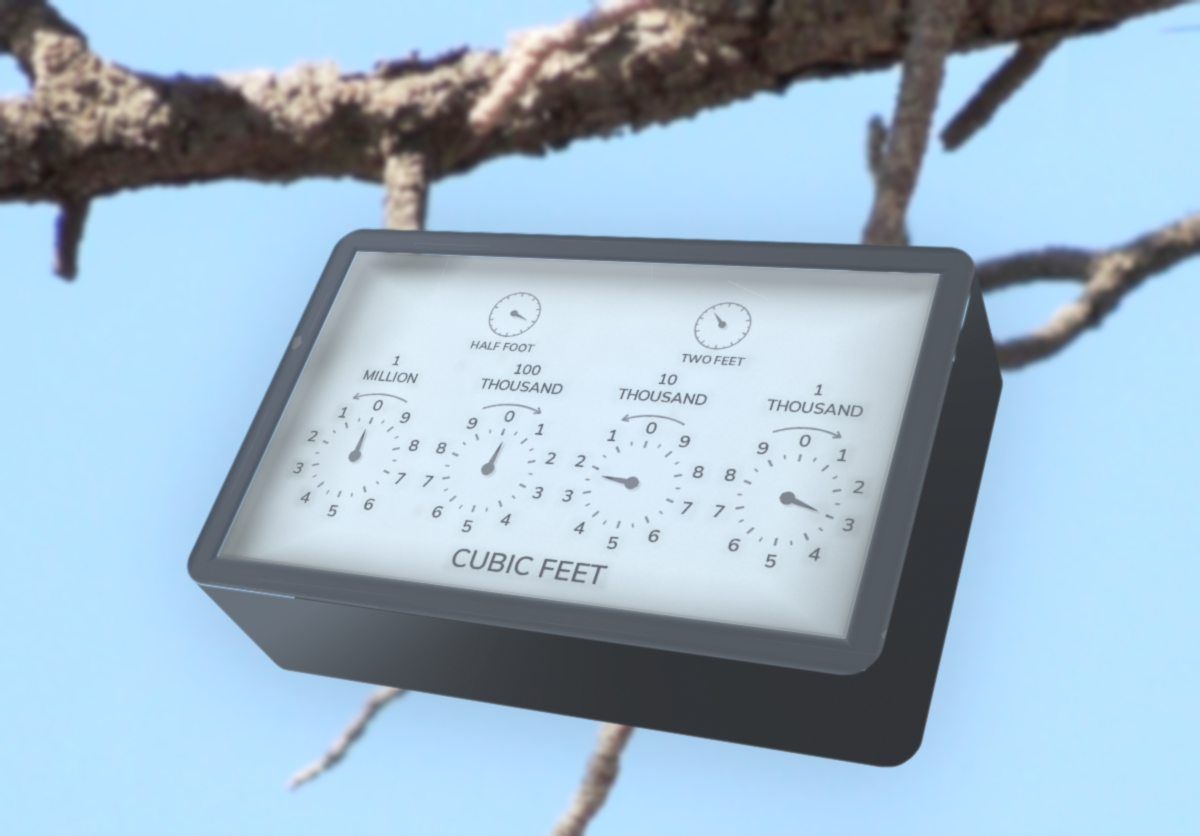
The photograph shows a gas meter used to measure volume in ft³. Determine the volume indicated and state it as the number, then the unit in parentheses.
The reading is 2300 (ft³)
